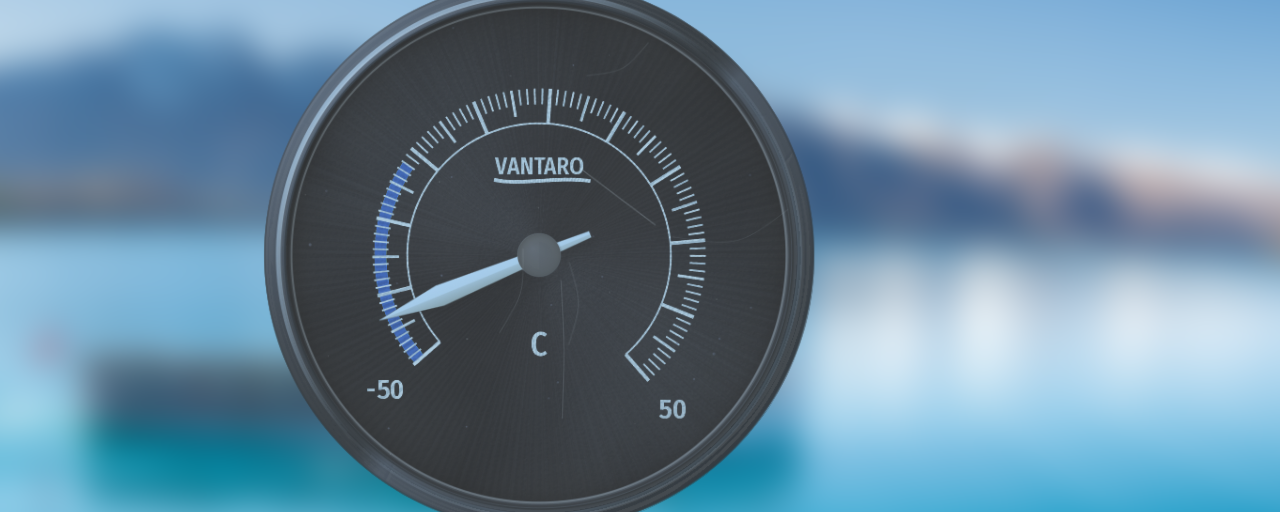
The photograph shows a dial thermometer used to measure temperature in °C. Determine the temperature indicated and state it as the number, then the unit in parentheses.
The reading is -43 (°C)
